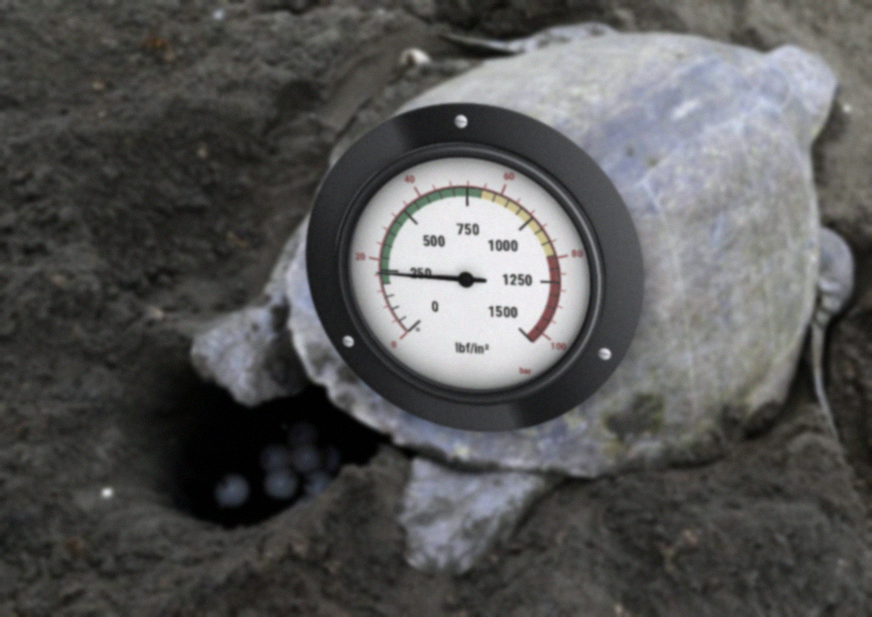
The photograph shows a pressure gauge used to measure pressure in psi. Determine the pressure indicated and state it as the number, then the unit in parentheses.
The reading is 250 (psi)
